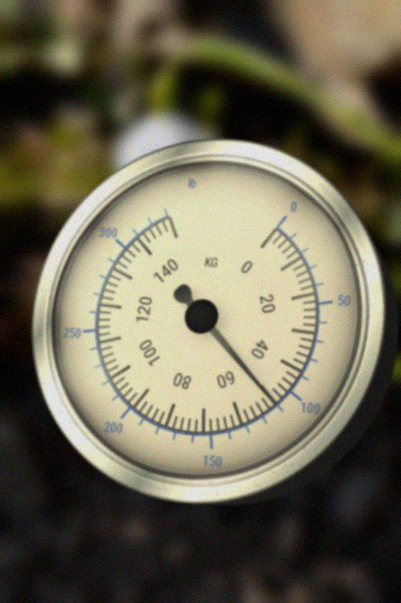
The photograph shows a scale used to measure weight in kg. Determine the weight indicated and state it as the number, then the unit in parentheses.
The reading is 50 (kg)
